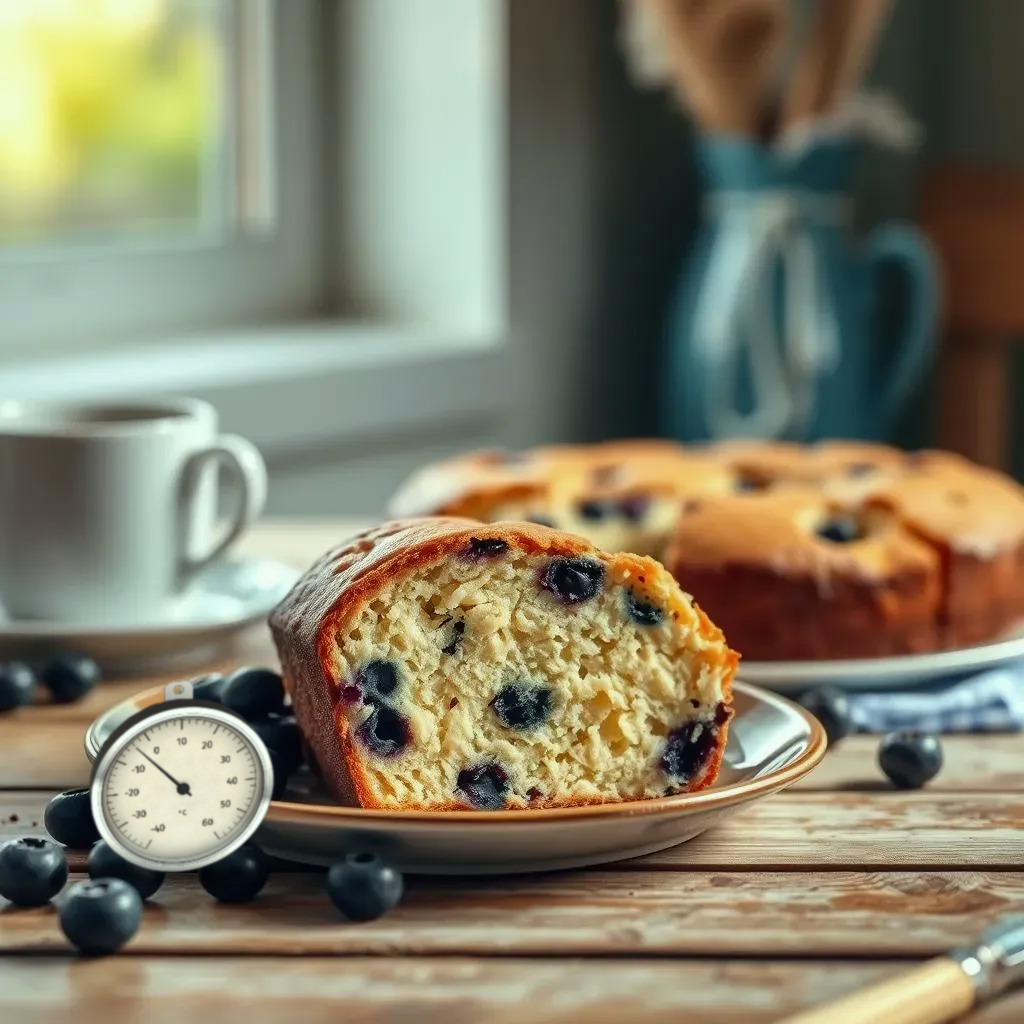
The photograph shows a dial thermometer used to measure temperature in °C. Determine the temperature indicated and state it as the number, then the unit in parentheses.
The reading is -4 (°C)
